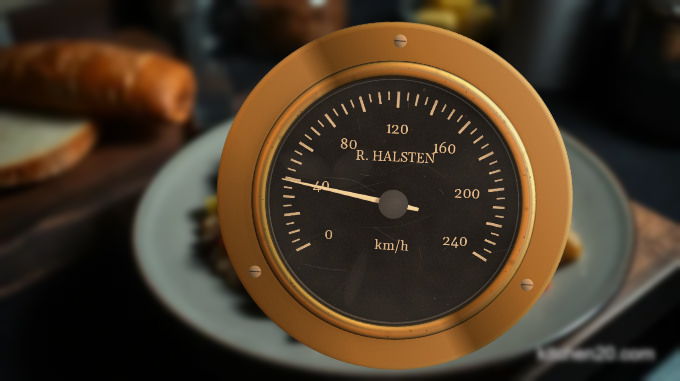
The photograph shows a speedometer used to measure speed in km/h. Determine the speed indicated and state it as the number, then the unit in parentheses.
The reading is 40 (km/h)
